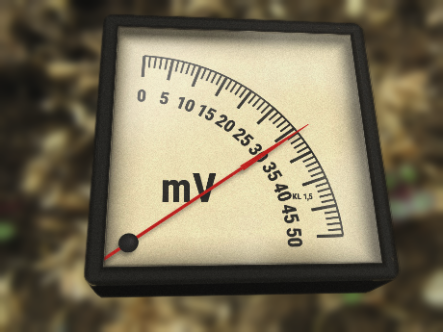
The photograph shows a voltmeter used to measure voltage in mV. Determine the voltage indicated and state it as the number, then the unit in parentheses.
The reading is 31 (mV)
